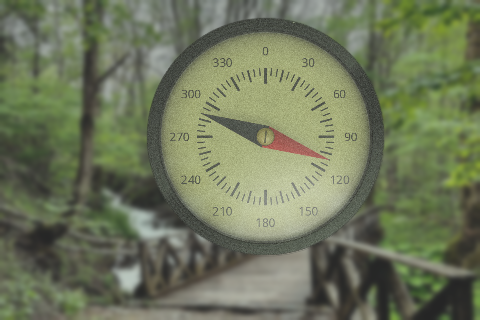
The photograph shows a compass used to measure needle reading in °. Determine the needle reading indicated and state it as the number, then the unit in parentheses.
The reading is 110 (°)
